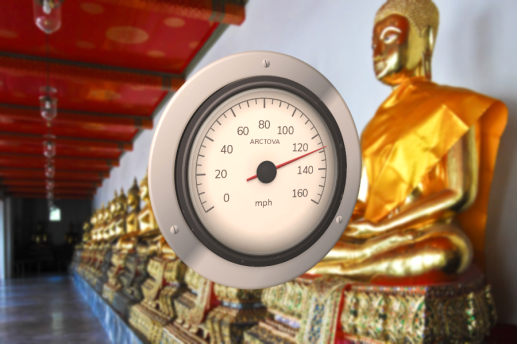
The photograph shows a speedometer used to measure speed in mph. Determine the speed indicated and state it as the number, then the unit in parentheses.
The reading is 127.5 (mph)
